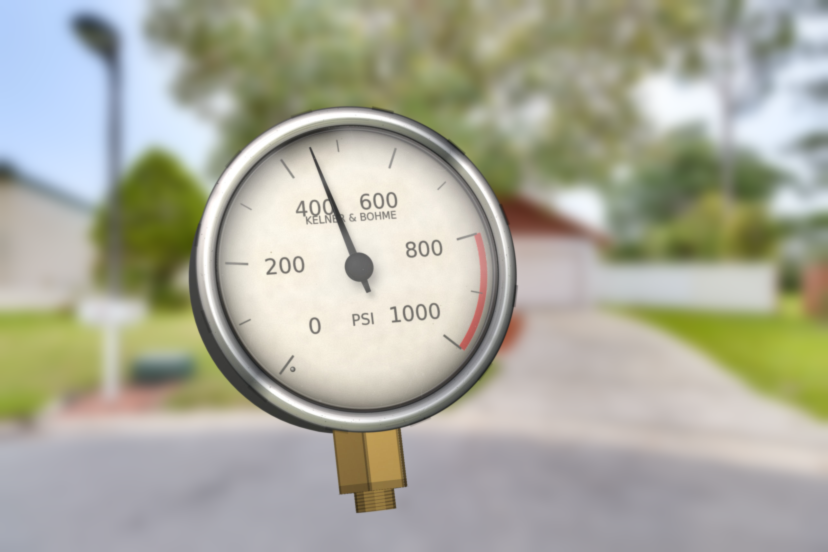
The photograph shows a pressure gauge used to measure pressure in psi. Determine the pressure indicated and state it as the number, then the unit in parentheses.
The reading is 450 (psi)
